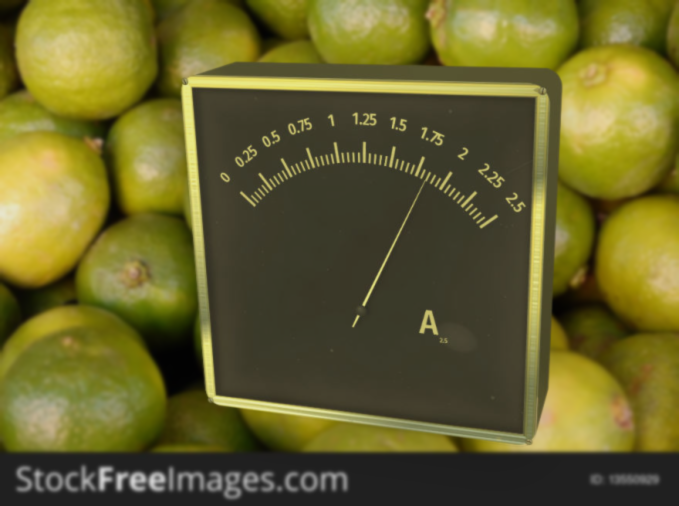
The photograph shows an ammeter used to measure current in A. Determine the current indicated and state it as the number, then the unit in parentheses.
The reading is 1.85 (A)
